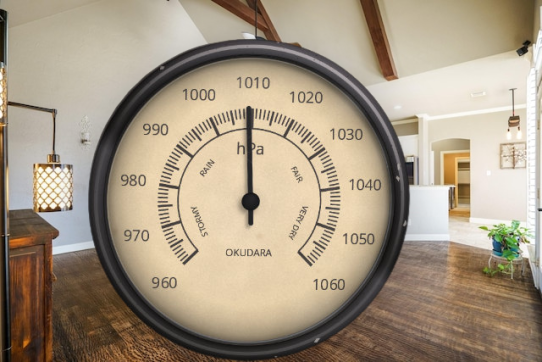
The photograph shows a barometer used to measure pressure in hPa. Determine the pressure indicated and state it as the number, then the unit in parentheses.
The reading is 1009 (hPa)
